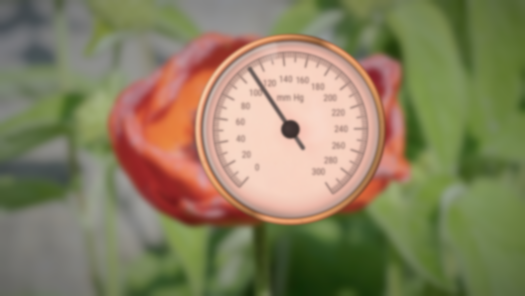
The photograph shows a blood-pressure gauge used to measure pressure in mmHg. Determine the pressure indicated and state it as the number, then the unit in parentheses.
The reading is 110 (mmHg)
